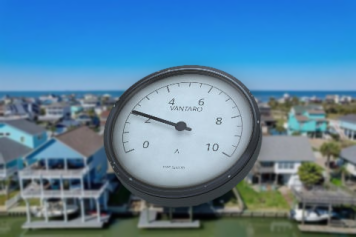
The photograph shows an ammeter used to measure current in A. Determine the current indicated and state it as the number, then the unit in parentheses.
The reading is 2 (A)
